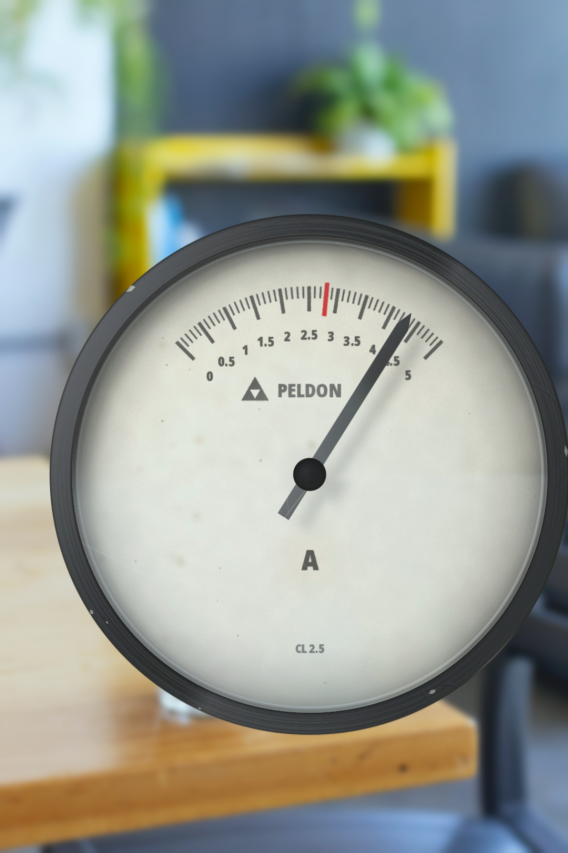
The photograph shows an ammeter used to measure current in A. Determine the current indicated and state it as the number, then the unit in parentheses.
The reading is 4.3 (A)
